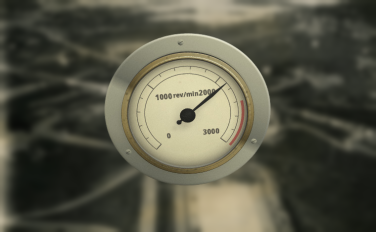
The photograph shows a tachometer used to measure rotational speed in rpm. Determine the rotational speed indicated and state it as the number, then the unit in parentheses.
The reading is 2100 (rpm)
